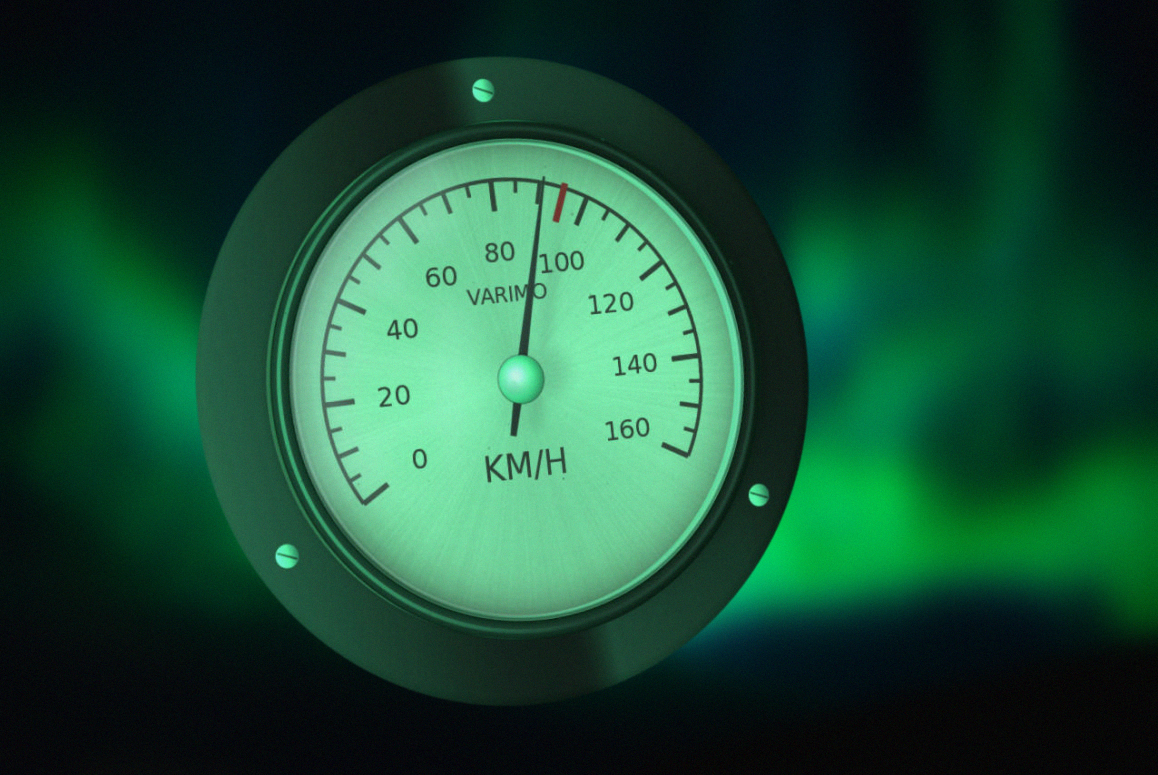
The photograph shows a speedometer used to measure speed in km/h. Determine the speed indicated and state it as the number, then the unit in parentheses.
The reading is 90 (km/h)
